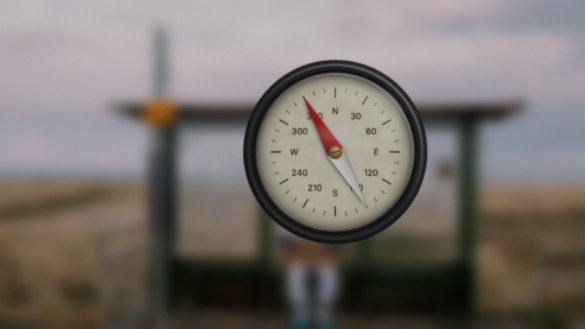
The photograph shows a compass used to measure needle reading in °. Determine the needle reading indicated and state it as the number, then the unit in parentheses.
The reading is 330 (°)
